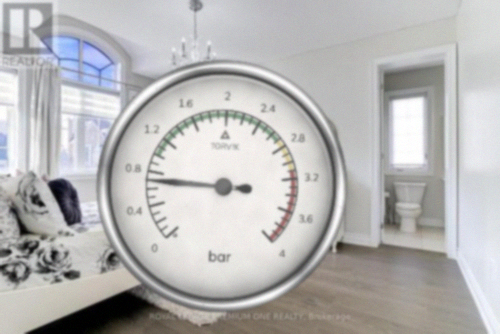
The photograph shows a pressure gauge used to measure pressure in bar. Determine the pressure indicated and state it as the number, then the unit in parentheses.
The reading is 0.7 (bar)
